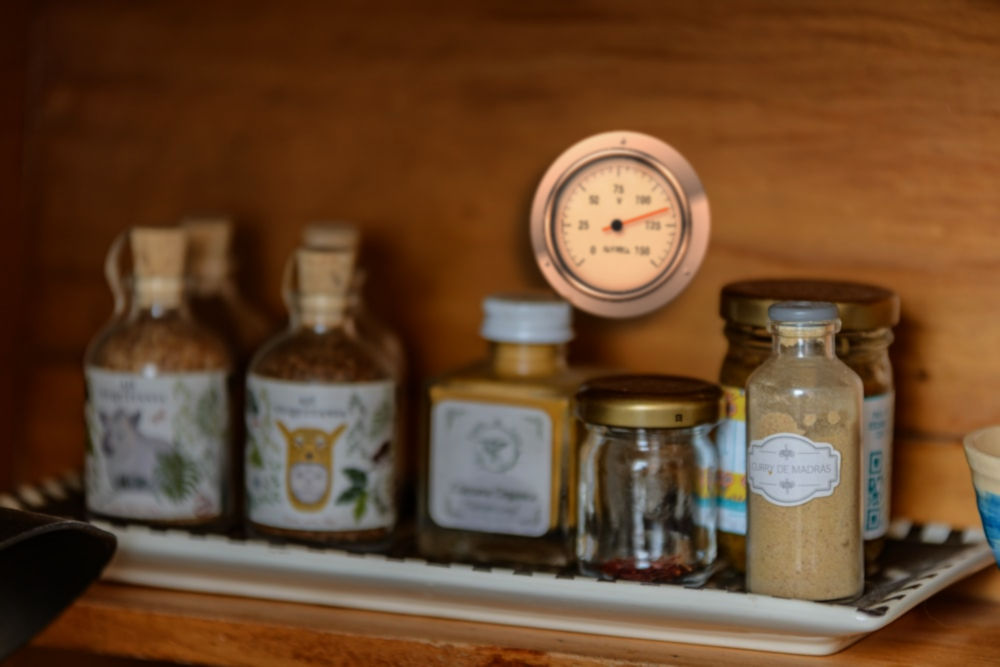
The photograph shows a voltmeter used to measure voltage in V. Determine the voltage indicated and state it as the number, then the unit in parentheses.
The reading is 115 (V)
